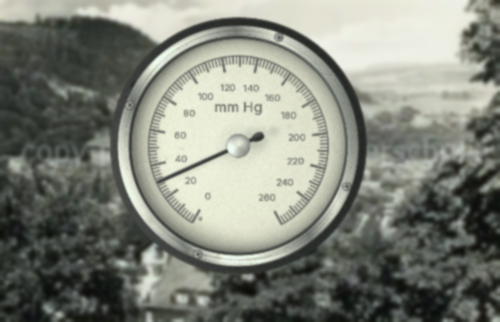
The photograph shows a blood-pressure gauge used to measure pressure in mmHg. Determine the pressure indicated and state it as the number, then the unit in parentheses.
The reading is 30 (mmHg)
